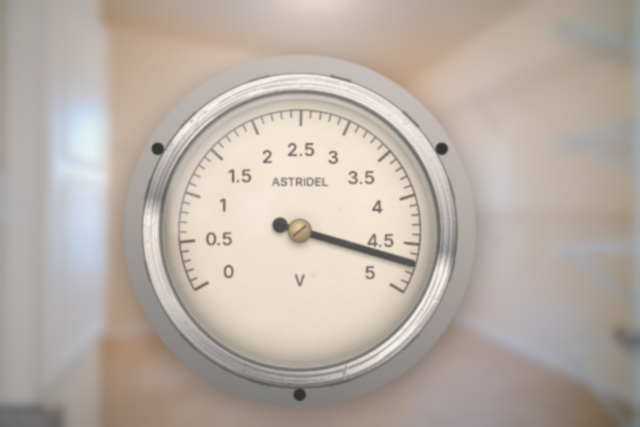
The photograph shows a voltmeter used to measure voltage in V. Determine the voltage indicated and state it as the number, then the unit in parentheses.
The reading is 4.7 (V)
